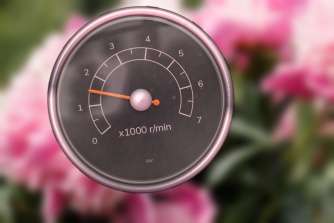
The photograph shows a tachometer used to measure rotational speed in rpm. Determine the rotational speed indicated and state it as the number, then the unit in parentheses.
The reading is 1500 (rpm)
